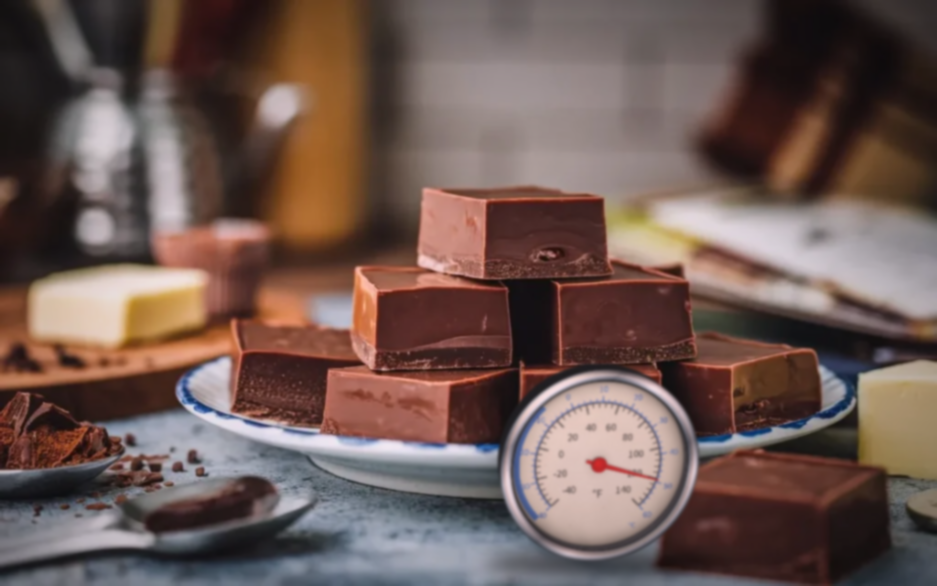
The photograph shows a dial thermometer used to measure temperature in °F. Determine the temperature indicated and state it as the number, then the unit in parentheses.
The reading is 120 (°F)
